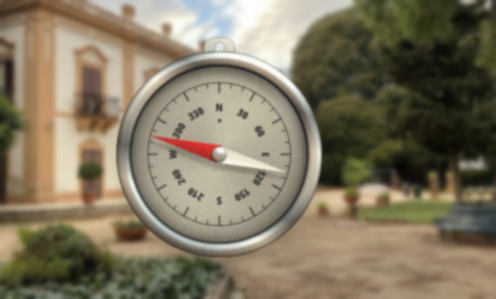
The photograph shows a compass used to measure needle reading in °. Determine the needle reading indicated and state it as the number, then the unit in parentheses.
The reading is 285 (°)
